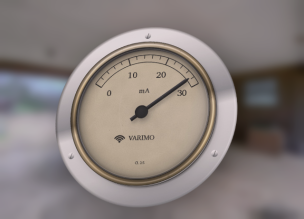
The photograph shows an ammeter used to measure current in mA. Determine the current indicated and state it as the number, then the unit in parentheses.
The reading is 28 (mA)
